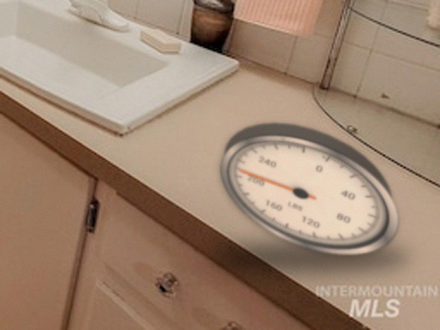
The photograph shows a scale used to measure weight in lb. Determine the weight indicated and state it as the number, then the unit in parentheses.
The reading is 210 (lb)
